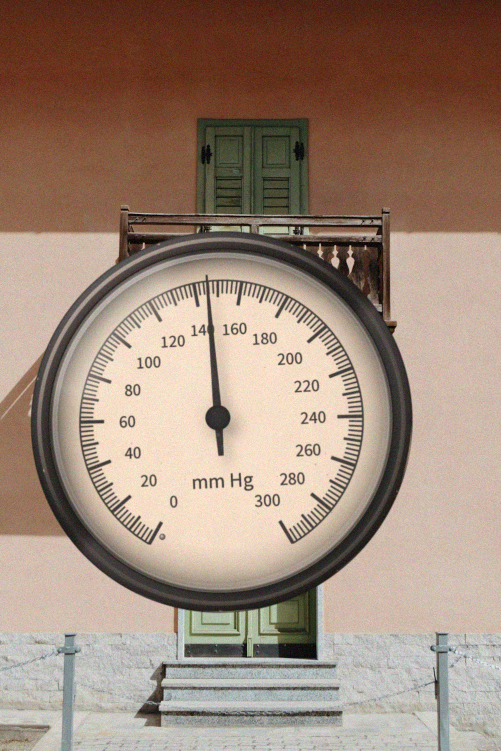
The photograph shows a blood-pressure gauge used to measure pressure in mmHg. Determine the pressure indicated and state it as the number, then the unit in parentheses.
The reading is 146 (mmHg)
